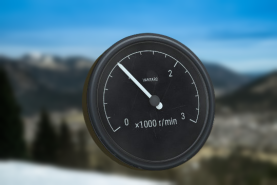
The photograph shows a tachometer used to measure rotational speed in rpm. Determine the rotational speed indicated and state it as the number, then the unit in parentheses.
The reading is 1000 (rpm)
